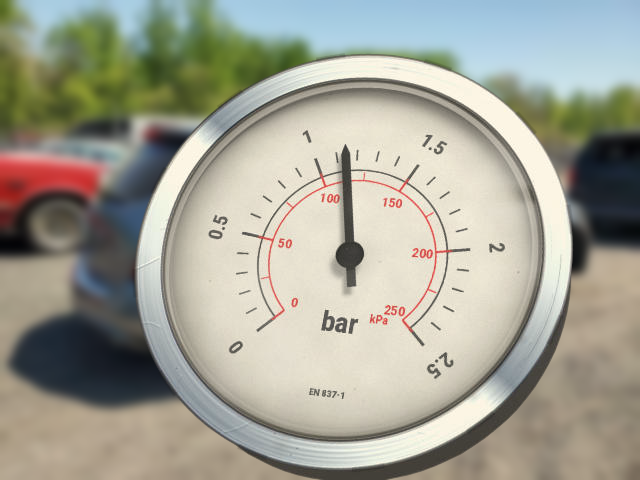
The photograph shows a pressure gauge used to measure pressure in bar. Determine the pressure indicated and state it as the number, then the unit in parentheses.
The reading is 1.15 (bar)
